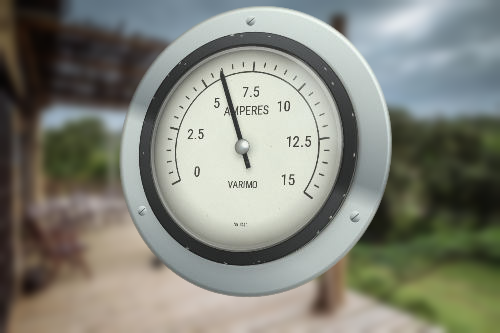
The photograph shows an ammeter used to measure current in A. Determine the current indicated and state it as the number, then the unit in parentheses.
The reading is 6 (A)
